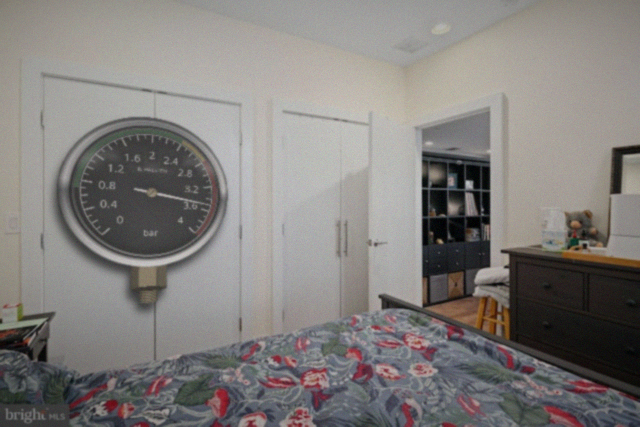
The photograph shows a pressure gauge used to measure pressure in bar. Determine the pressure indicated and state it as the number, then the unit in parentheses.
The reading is 3.5 (bar)
